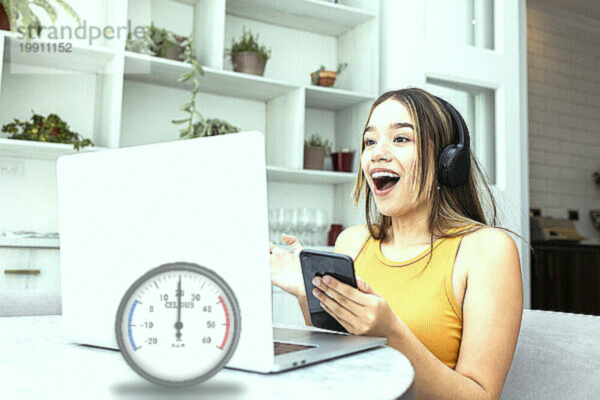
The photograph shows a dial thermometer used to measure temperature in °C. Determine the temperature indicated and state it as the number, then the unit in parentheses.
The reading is 20 (°C)
